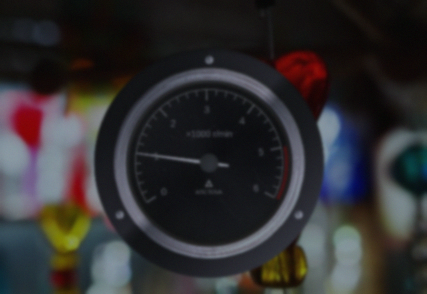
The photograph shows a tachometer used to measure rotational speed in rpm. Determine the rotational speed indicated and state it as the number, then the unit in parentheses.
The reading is 1000 (rpm)
